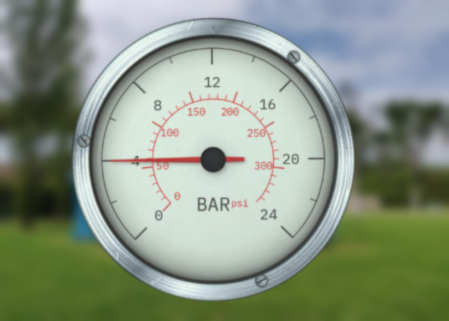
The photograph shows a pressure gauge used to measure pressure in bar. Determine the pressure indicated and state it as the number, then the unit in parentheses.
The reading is 4 (bar)
